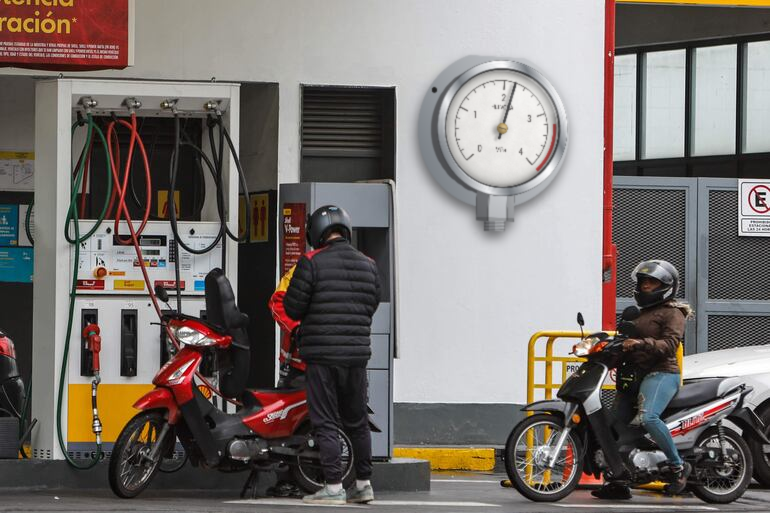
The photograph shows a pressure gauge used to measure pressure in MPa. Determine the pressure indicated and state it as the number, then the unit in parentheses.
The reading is 2.2 (MPa)
